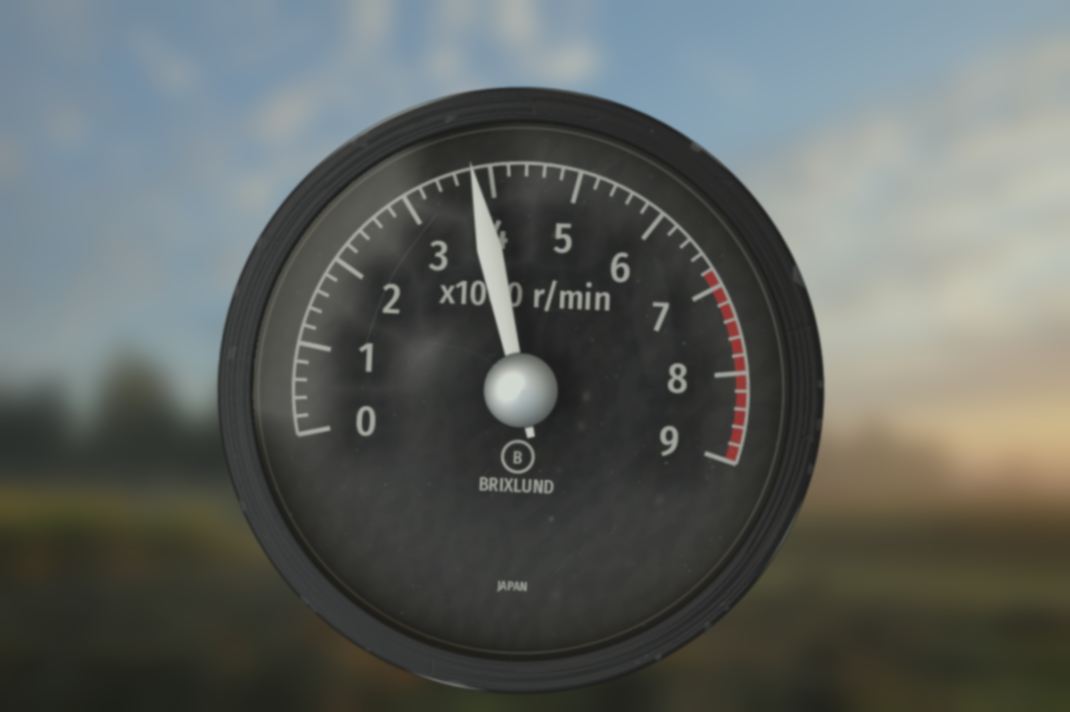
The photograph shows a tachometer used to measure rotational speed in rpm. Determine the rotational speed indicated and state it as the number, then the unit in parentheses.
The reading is 3800 (rpm)
